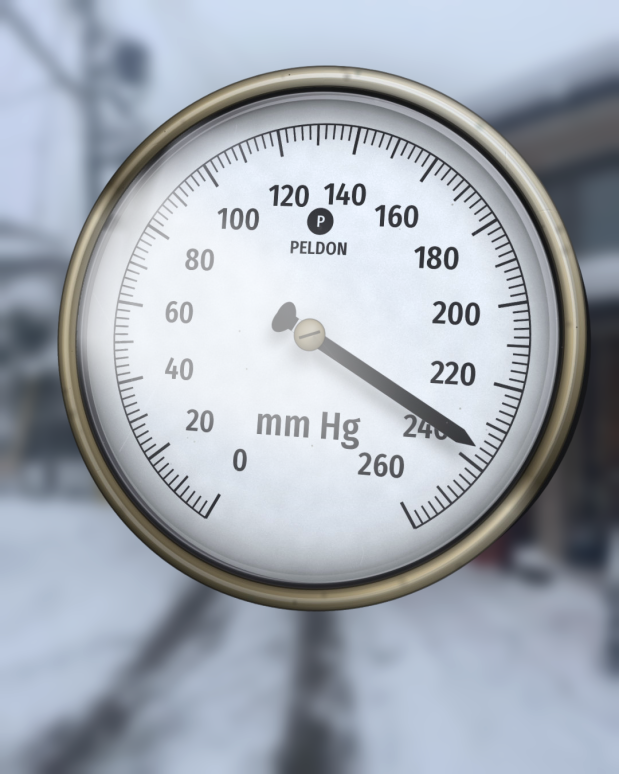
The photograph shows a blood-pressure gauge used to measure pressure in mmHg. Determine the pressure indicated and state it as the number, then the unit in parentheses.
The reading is 236 (mmHg)
